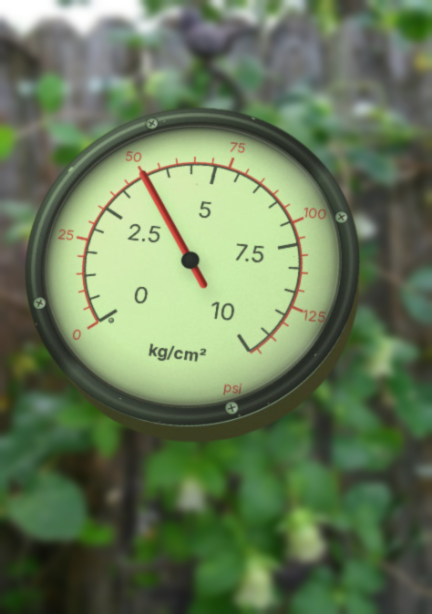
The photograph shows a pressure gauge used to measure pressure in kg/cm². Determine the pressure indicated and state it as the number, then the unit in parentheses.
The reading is 3.5 (kg/cm²)
